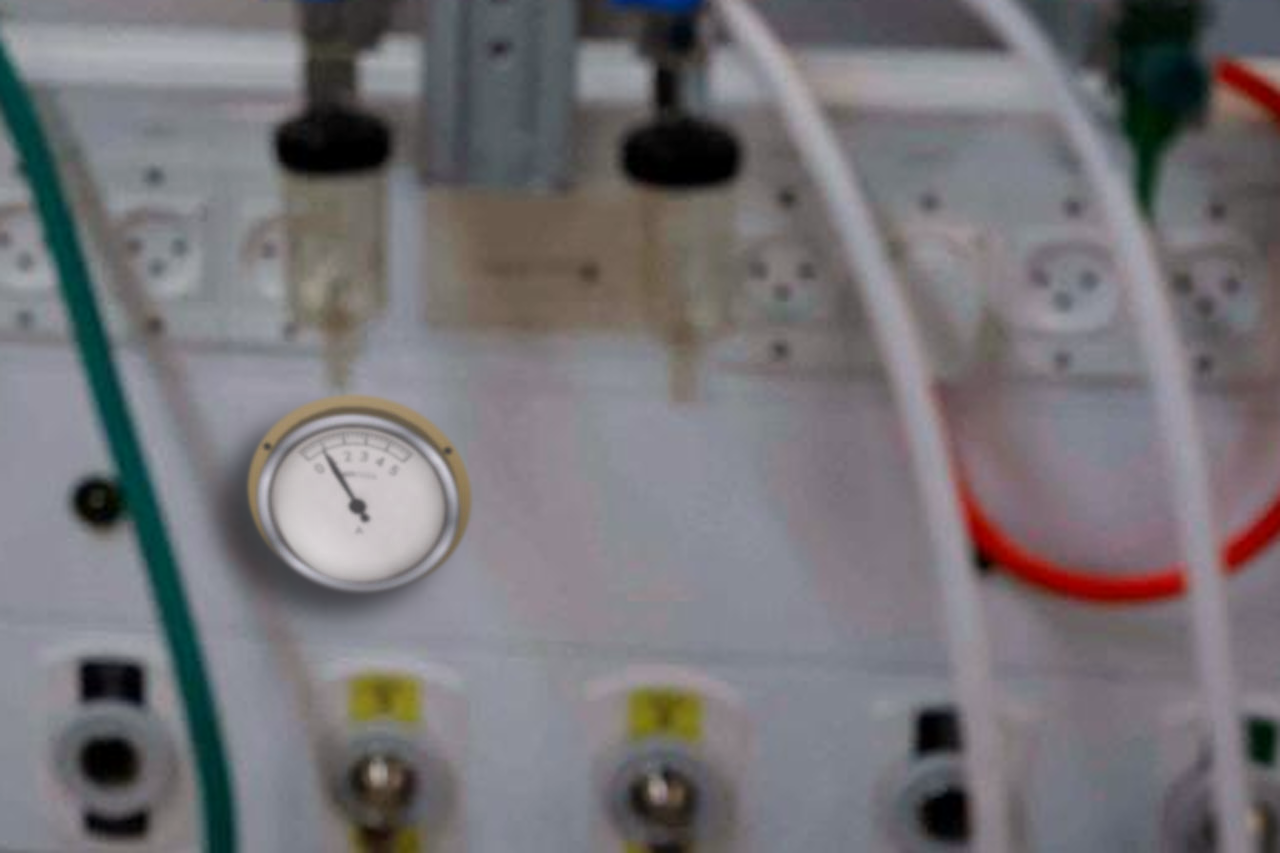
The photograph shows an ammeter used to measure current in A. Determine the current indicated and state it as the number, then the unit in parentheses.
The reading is 1 (A)
